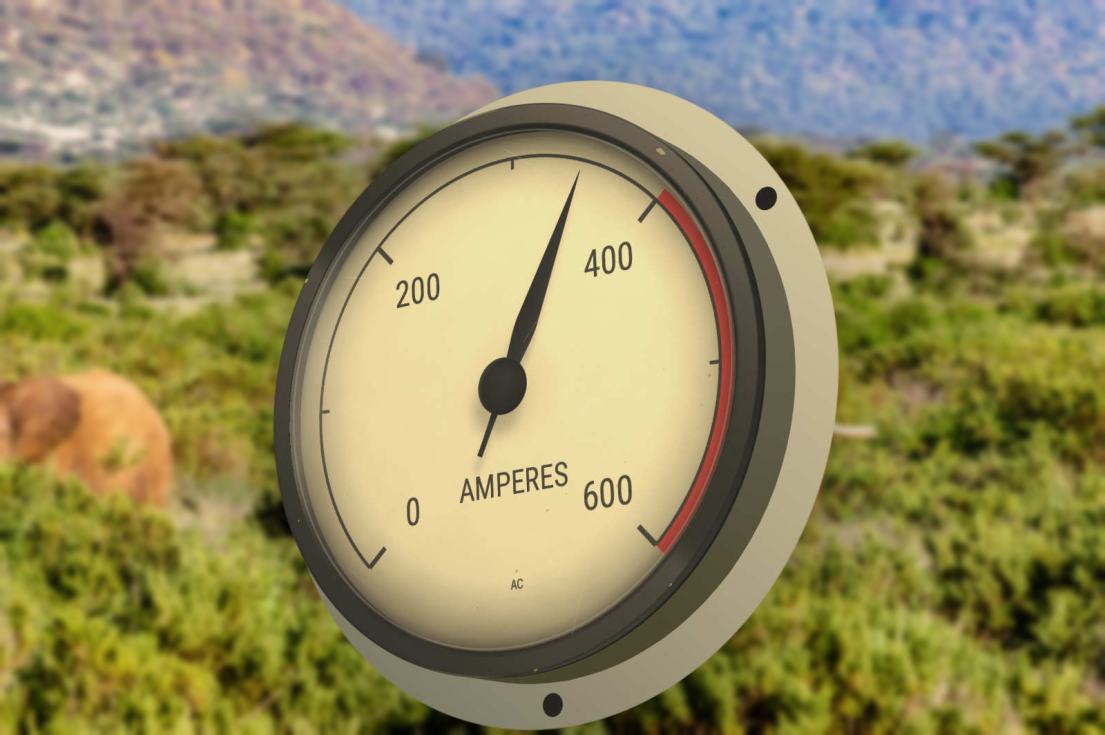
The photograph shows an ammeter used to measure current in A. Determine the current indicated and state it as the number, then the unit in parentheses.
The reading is 350 (A)
